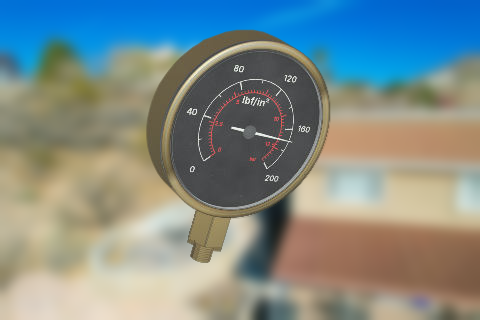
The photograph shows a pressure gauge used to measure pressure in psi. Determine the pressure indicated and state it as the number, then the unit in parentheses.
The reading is 170 (psi)
